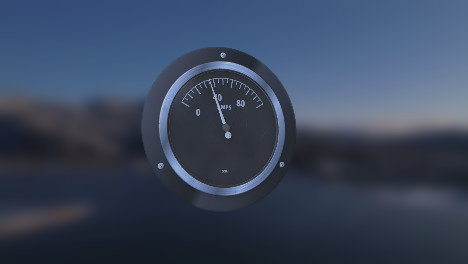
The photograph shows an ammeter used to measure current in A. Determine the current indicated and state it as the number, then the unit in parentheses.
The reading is 35 (A)
